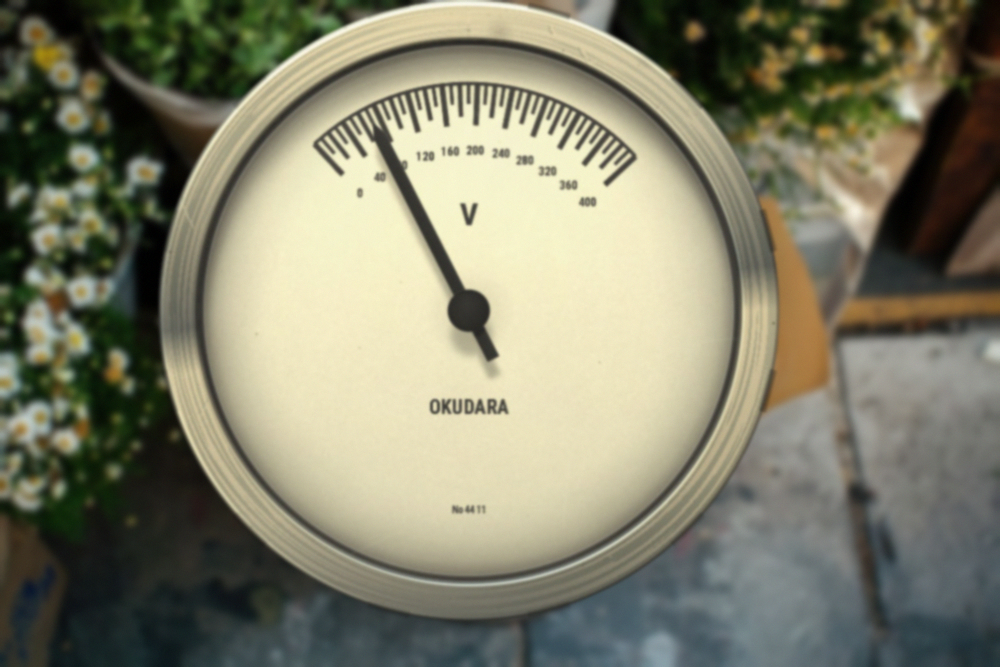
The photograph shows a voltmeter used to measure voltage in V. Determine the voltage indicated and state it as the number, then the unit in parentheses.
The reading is 70 (V)
